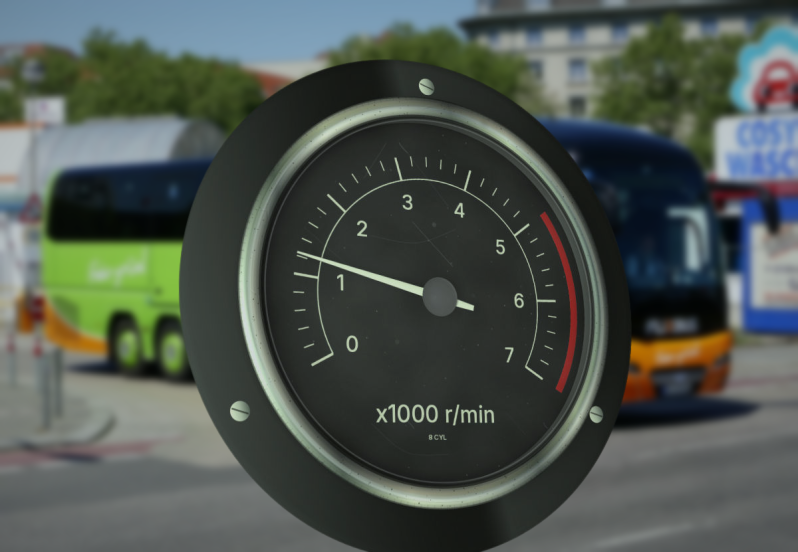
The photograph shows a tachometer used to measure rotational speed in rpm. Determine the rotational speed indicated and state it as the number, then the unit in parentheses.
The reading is 1200 (rpm)
